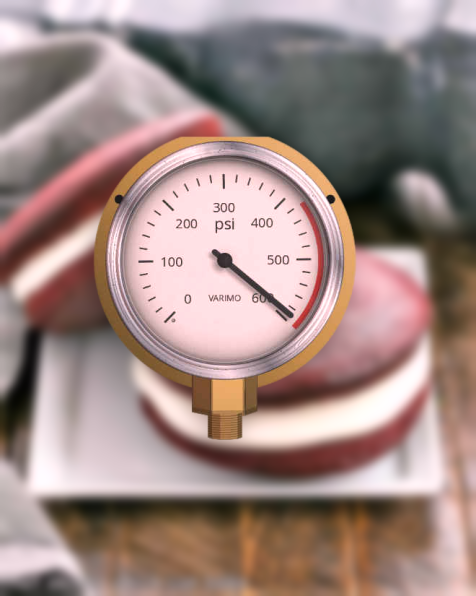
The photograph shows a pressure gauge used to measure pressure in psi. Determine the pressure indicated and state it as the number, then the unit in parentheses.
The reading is 590 (psi)
